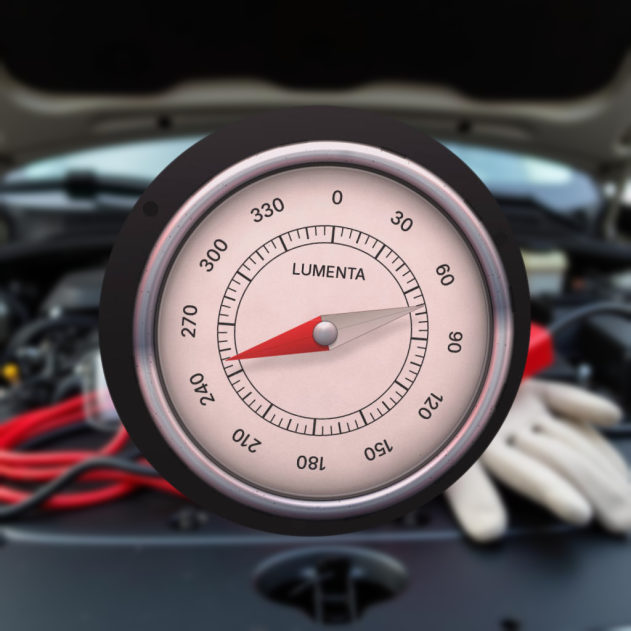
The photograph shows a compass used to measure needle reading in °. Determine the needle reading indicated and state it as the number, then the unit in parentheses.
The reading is 250 (°)
